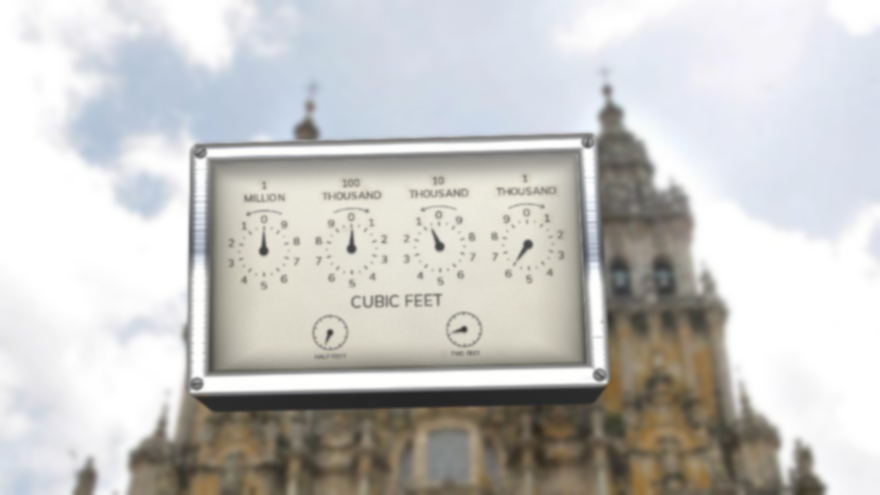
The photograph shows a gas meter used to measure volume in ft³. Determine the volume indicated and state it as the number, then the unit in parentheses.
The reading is 600 (ft³)
